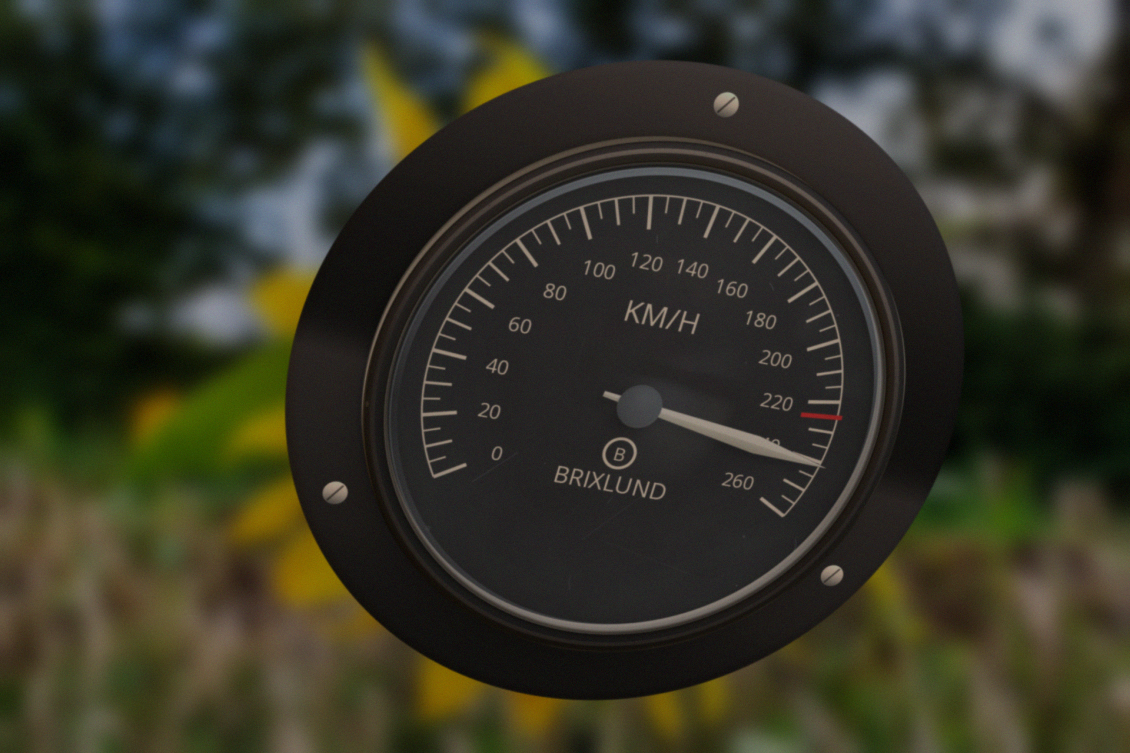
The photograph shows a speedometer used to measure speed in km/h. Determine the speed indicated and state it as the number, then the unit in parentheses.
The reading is 240 (km/h)
